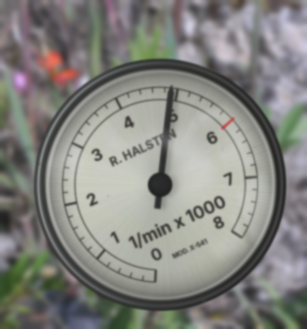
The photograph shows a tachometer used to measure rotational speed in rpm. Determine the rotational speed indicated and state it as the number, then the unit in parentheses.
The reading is 4900 (rpm)
